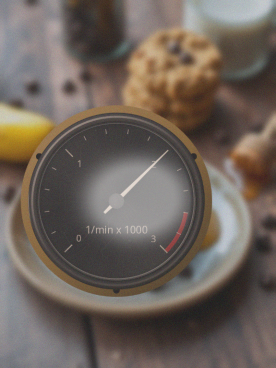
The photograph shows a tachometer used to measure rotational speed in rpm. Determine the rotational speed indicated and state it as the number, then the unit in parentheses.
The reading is 2000 (rpm)
